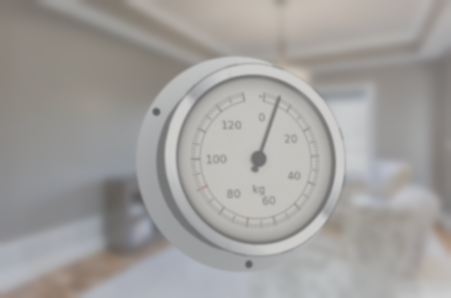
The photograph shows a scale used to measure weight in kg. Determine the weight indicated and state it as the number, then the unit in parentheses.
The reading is 5 (kg)
